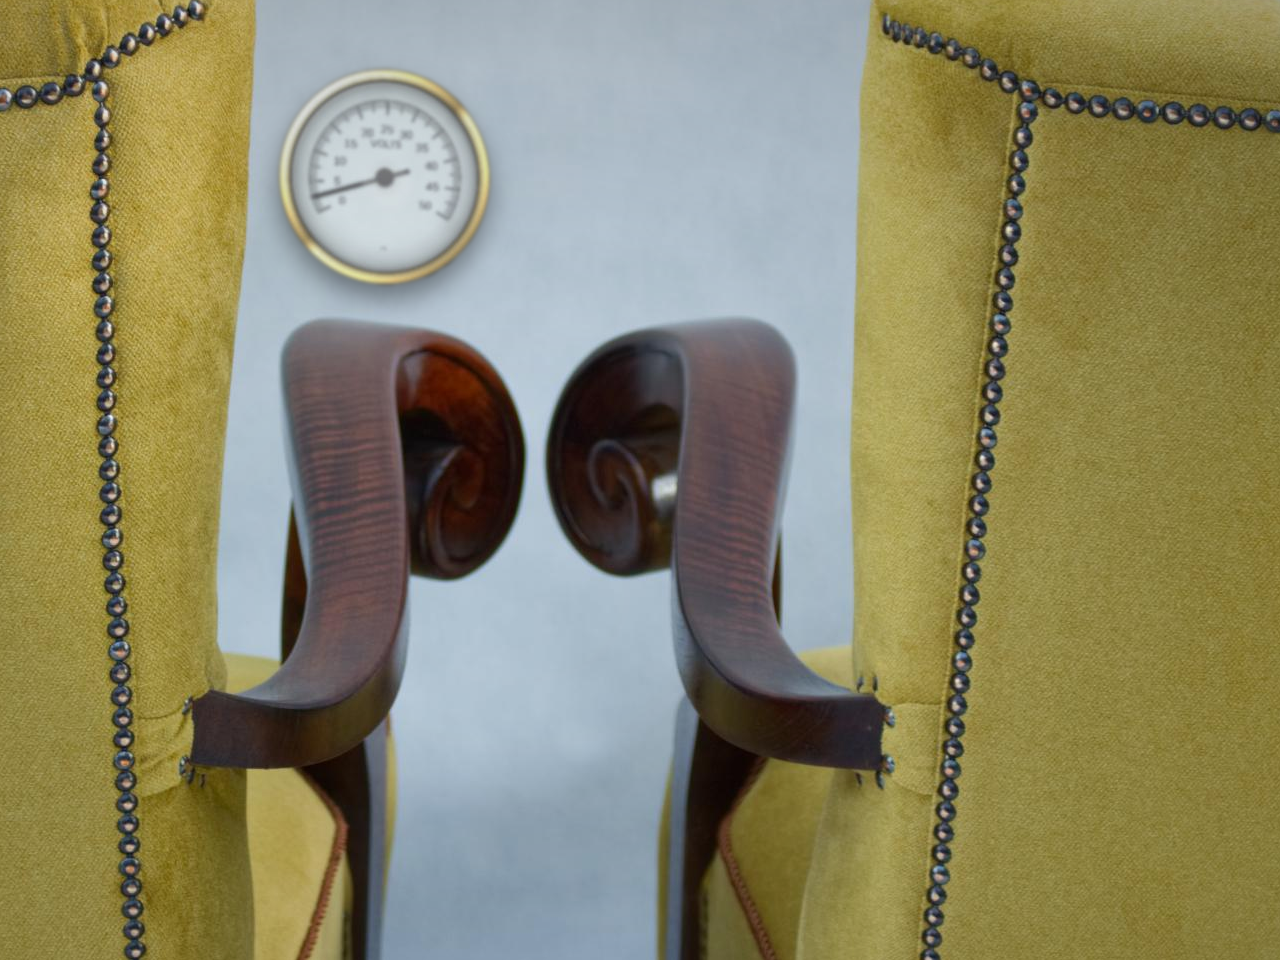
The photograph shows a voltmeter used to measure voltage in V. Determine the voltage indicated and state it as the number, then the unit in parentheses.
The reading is 2.5 (V)
